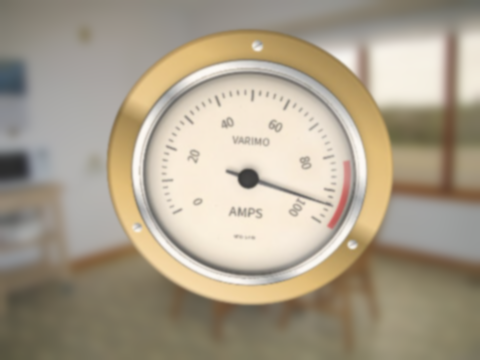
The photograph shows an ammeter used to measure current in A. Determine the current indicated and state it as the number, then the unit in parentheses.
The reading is 94 (A)
